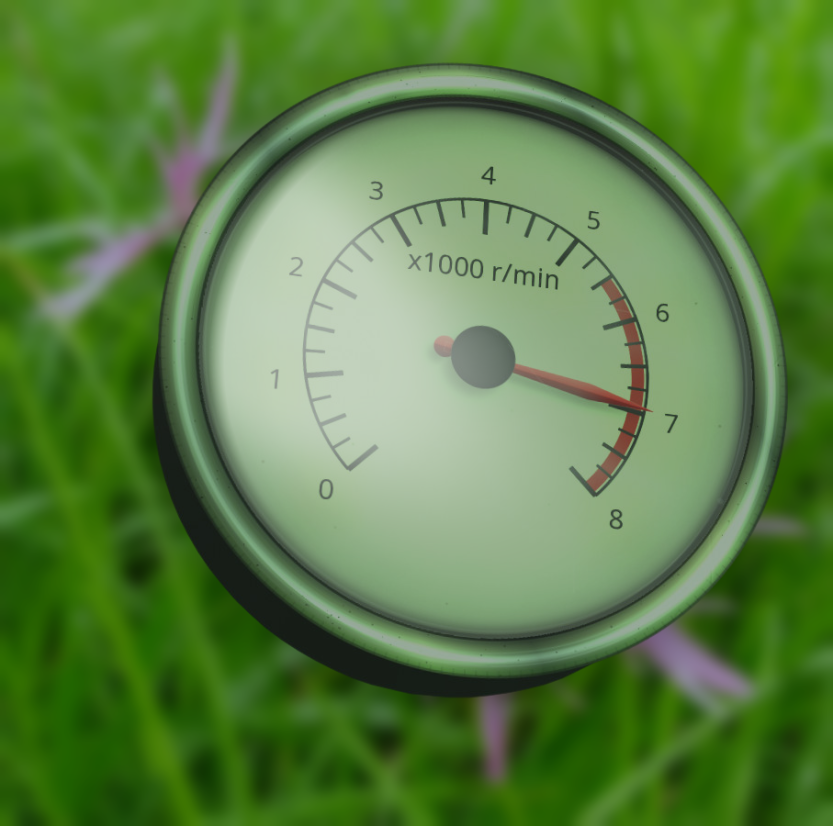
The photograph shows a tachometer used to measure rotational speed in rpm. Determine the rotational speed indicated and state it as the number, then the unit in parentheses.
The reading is 7000 (rpm)
